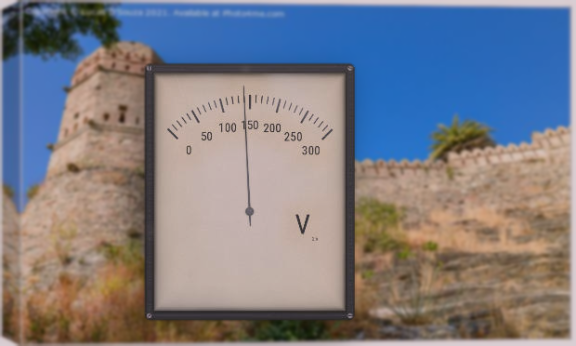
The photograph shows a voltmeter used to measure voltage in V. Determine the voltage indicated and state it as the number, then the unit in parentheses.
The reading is 140 (V)
